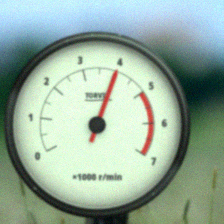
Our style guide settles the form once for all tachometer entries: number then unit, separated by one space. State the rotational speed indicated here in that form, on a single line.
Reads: 4000 rpm
